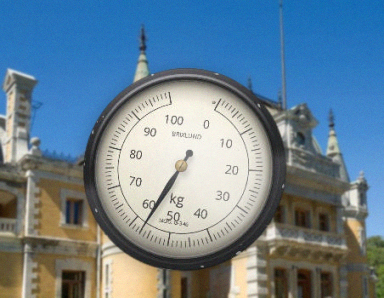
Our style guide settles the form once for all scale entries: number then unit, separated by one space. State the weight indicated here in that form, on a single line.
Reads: 57 kg
